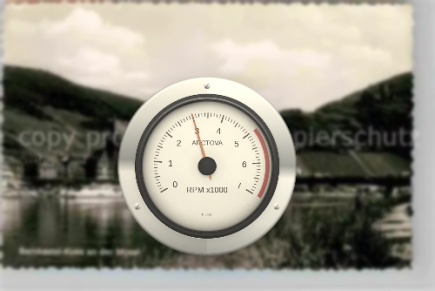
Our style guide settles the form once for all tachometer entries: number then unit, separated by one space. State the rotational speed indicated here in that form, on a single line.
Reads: 3000 rpm
